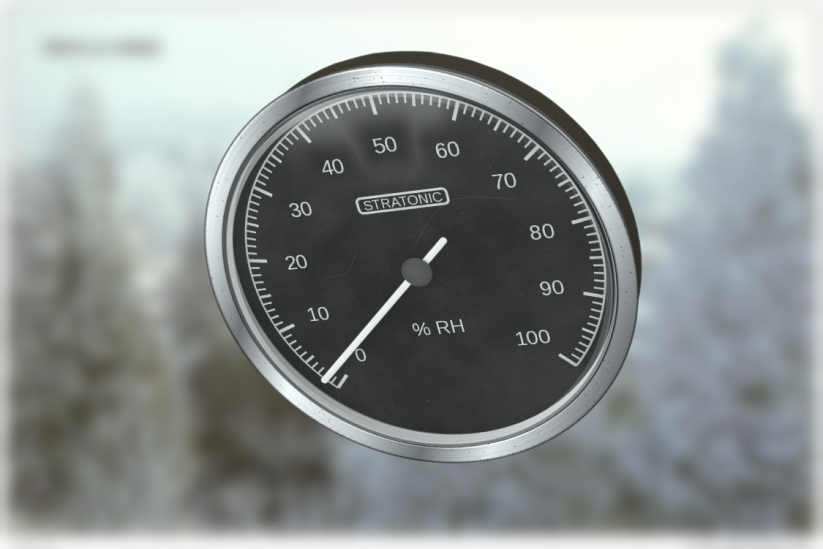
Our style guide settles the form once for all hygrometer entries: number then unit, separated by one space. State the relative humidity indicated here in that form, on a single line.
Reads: 2 %
